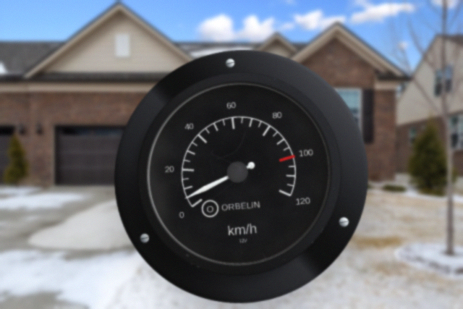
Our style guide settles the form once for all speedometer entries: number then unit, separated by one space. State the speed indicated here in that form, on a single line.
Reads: 5 km/h
